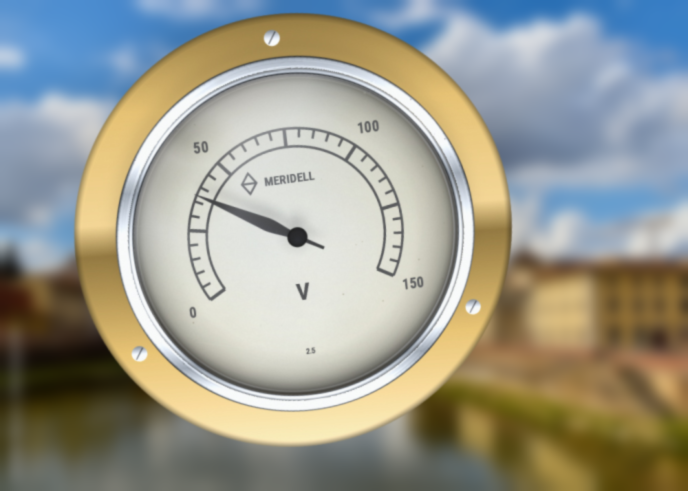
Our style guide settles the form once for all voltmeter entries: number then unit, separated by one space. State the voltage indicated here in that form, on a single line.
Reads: 37.5 V
